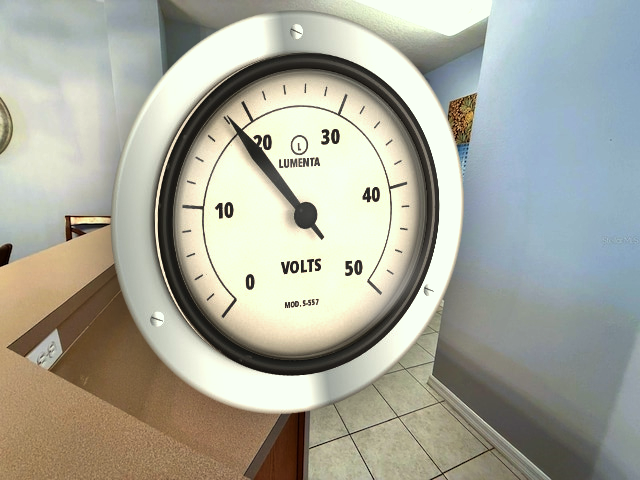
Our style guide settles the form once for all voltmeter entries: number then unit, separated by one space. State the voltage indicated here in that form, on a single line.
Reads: 18 V
